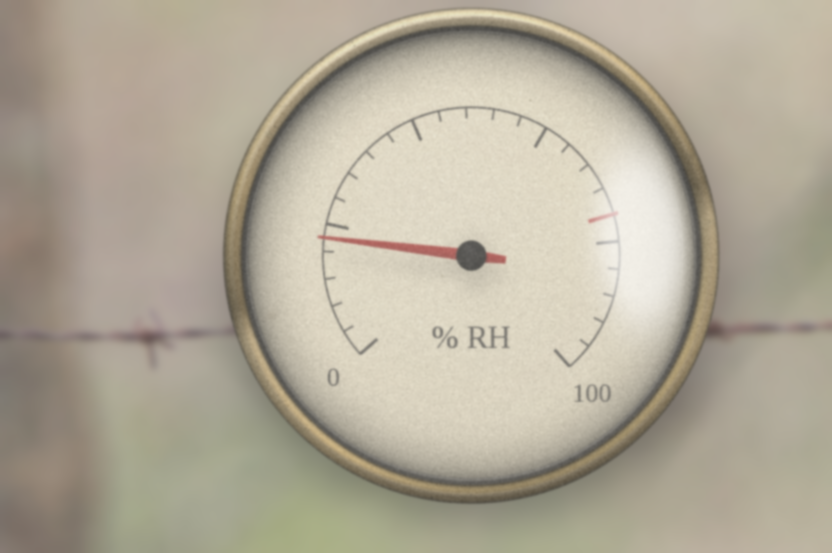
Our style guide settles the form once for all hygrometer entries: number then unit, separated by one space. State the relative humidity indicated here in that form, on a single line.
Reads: 18 %
